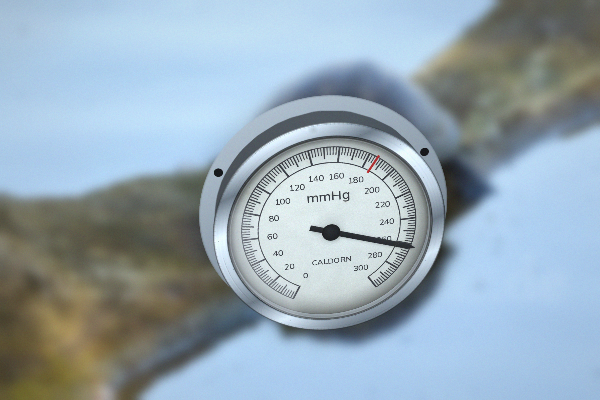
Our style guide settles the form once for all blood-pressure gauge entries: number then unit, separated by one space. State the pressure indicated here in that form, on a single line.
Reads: 260 mmHg
